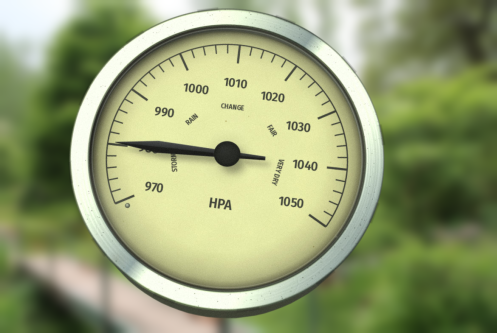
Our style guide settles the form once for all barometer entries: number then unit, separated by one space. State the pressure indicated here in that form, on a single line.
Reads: 980 hPa
